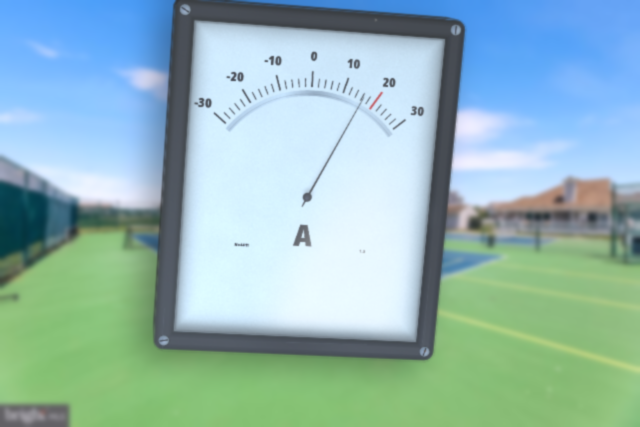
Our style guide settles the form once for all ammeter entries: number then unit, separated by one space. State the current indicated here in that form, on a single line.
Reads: 16 A
